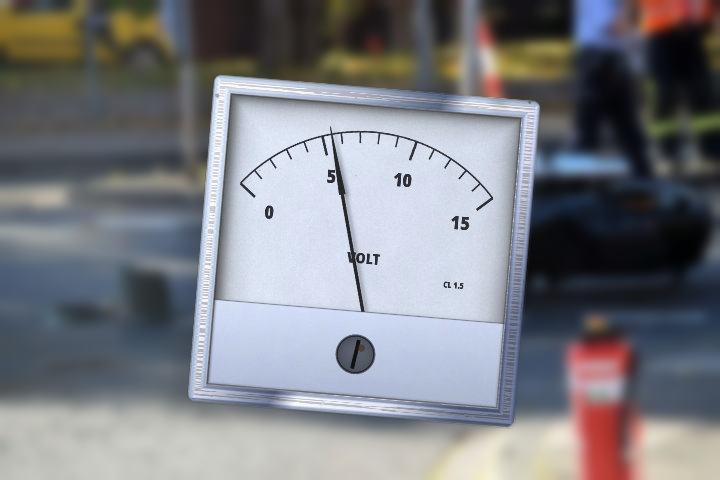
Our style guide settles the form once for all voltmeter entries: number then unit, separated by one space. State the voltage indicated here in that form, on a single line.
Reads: 5.5 V
